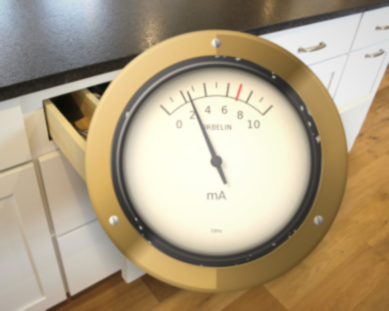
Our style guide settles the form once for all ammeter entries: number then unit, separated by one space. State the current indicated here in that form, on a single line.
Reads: 2.5 mA
